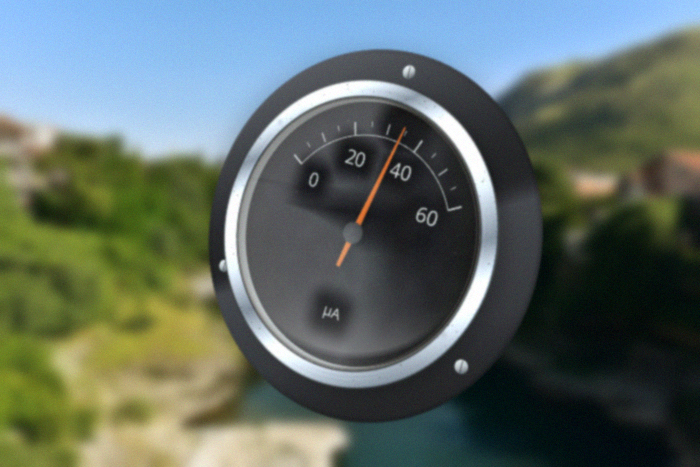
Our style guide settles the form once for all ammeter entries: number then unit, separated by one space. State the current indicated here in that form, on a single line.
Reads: 35 µA
